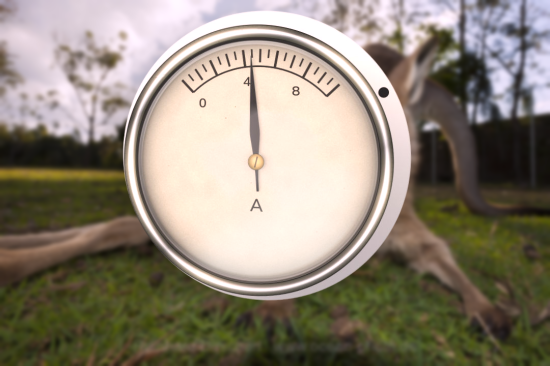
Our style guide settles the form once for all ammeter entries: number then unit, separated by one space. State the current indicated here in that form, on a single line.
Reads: 4.5 A
